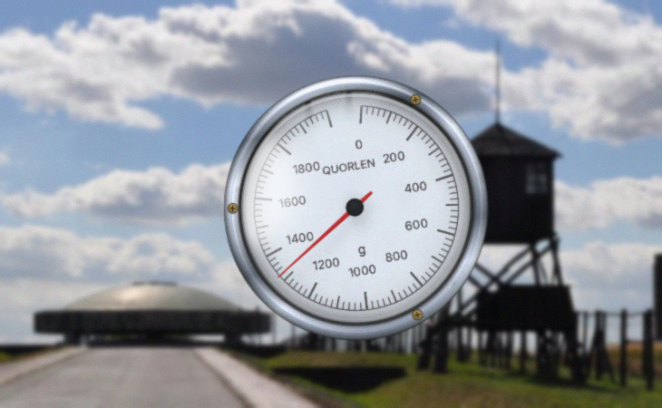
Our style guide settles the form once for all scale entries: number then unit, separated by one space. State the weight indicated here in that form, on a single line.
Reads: 1320 g
